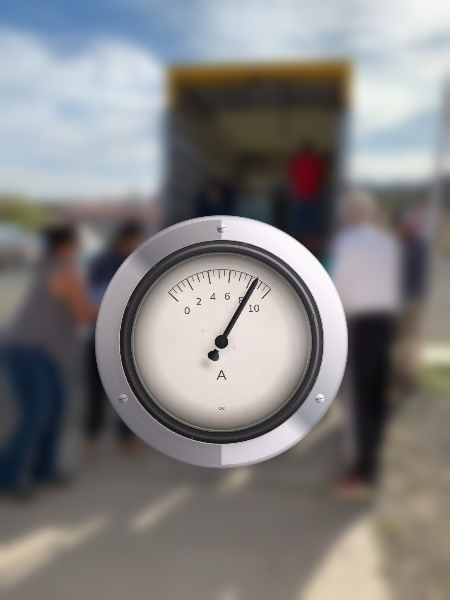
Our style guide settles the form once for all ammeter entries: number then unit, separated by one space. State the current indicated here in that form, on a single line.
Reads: 8.5 A
